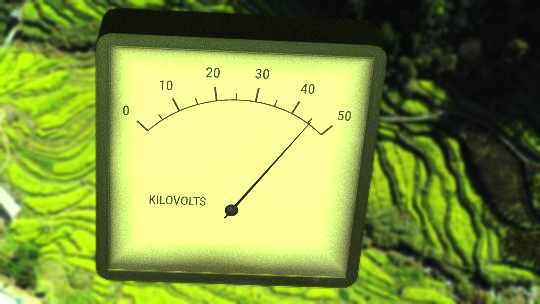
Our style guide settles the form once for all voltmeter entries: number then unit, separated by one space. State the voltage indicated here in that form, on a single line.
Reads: 45 kV
